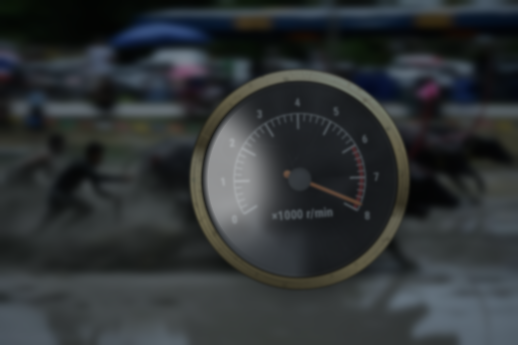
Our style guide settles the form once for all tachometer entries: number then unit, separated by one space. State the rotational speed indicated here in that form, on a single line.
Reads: 7800 rpm
